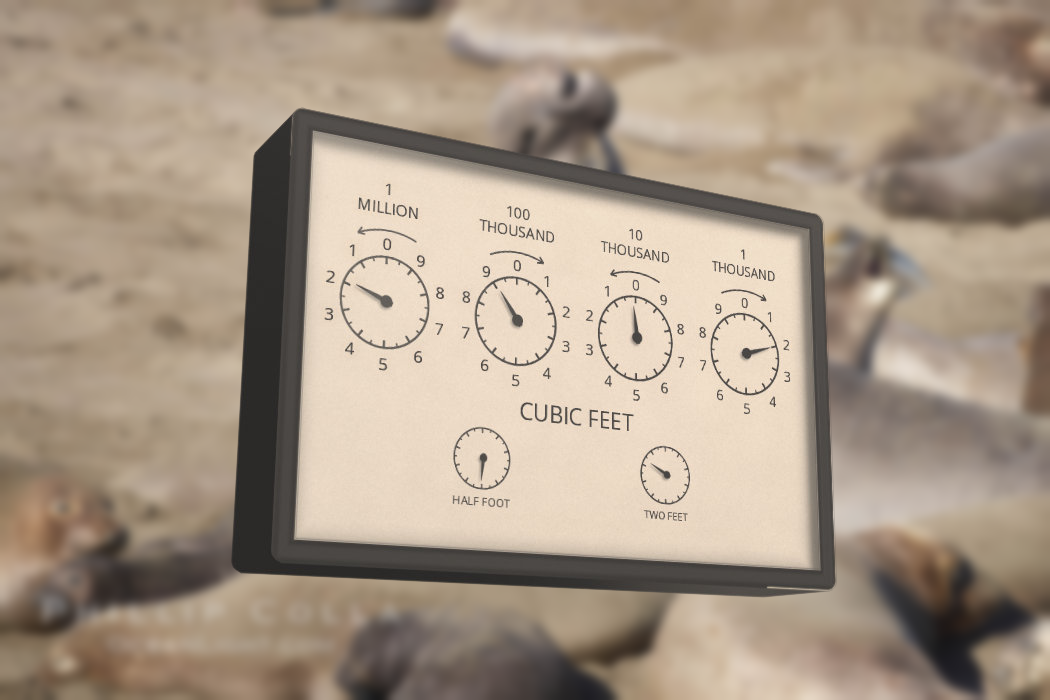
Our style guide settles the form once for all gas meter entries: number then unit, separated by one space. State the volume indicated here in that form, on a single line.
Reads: 190200 ft³
